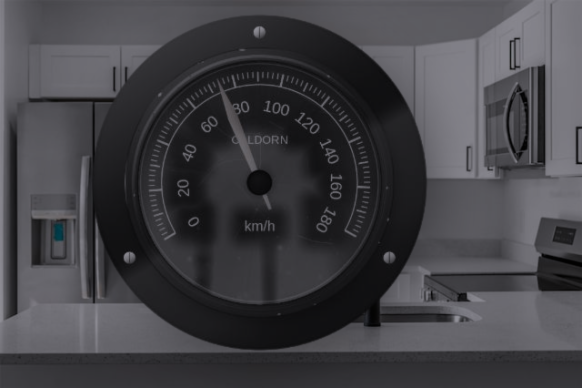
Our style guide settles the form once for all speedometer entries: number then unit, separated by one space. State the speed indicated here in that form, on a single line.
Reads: 74 km/h
